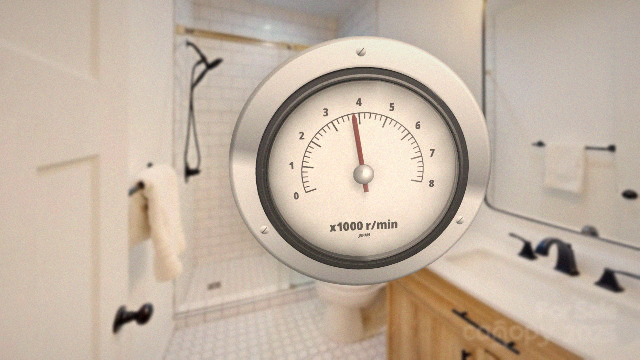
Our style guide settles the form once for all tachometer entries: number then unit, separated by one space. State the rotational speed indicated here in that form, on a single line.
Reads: 3800 rpm
